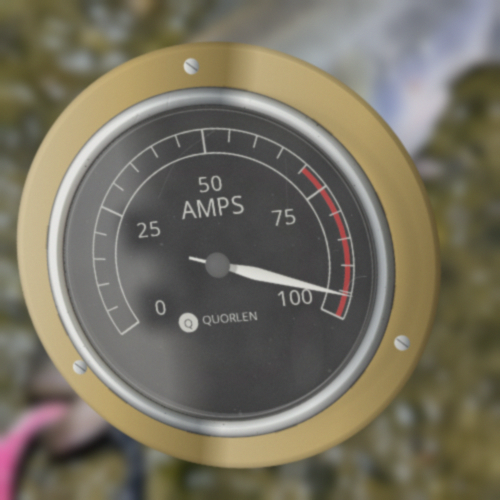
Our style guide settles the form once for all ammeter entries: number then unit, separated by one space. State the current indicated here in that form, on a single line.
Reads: 95 A
